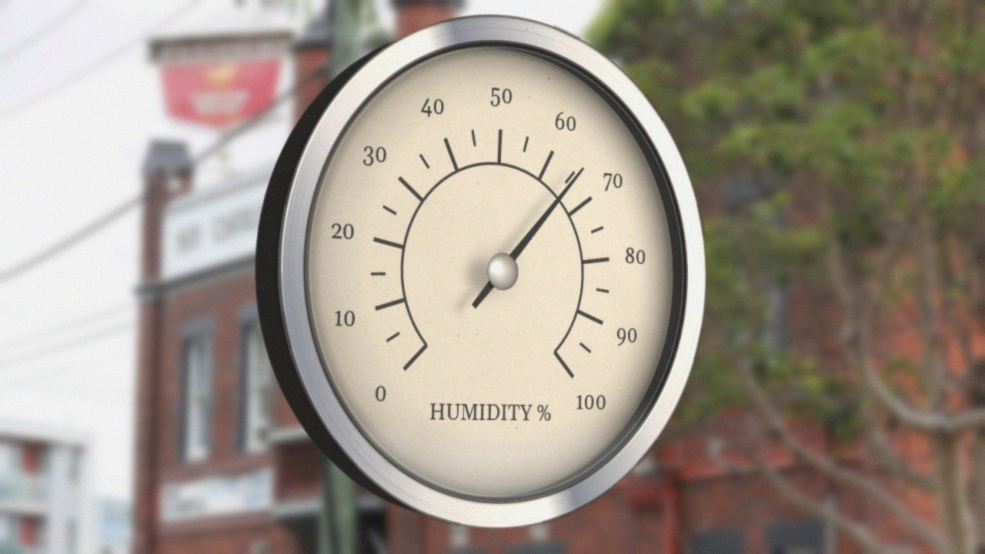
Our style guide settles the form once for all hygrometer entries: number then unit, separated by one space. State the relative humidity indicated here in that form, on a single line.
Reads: 65 %
